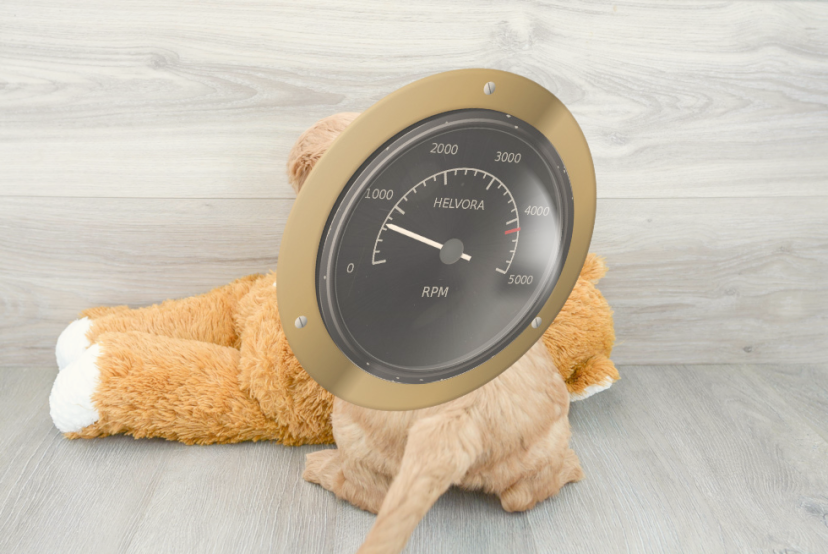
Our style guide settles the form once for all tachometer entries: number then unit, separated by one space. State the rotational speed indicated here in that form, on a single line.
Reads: 700 rpm
